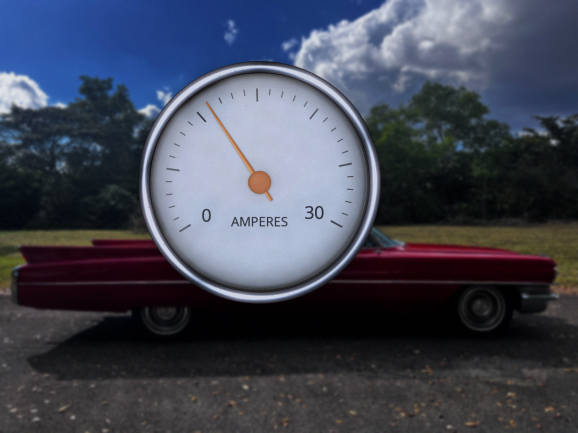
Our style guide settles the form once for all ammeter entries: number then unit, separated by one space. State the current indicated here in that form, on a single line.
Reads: 11 A
